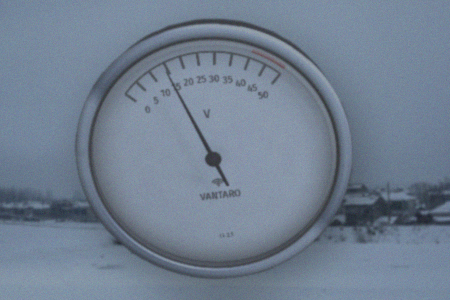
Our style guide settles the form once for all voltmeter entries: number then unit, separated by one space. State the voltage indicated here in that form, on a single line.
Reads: 15 V
